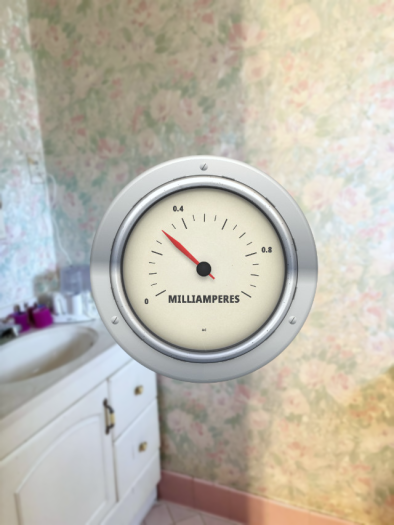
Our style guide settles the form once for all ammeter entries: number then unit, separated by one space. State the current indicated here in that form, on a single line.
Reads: 0.3 mA
